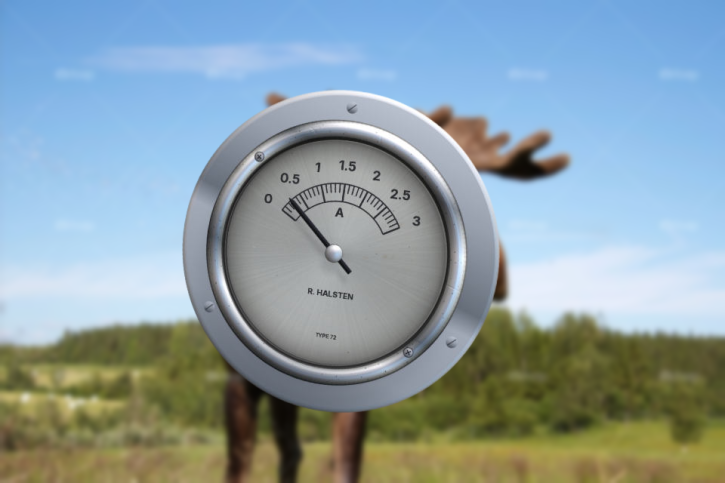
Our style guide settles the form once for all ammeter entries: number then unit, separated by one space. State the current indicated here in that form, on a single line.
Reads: 0.3 A
